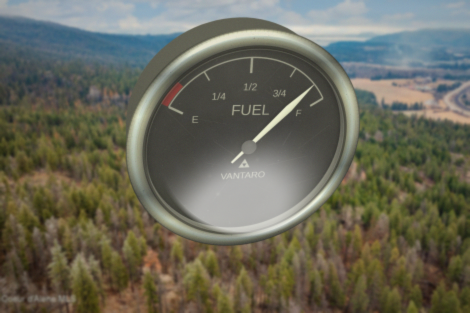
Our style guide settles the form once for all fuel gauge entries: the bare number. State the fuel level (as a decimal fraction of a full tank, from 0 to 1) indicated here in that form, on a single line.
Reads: 0.875
